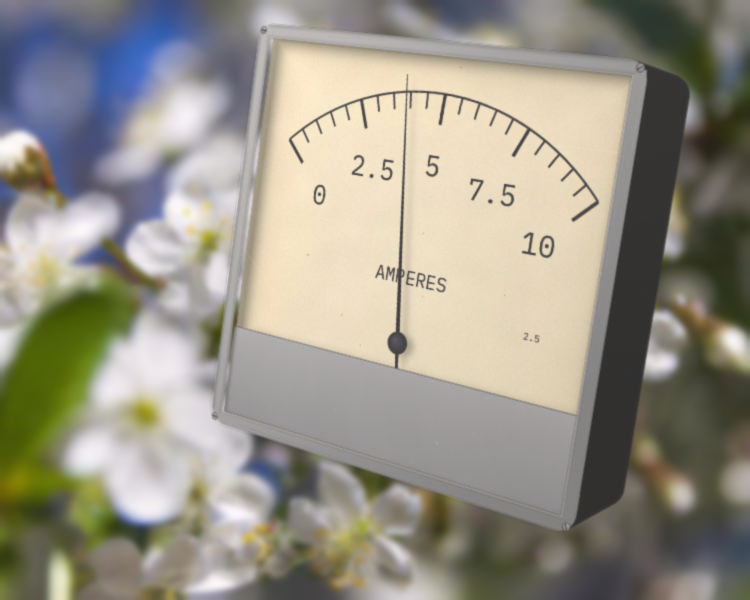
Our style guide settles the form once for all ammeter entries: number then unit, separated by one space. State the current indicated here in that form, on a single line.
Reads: 4 A
